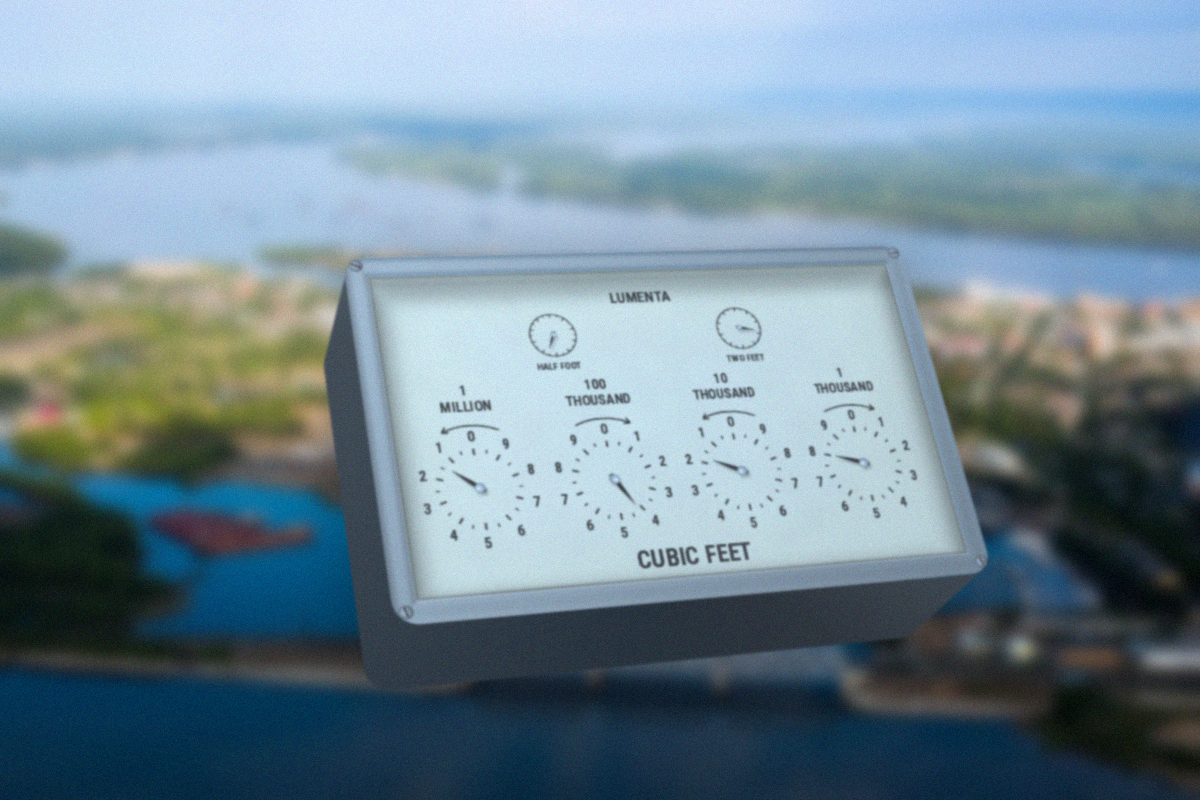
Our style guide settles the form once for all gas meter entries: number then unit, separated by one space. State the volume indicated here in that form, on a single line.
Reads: 141800 ft³
